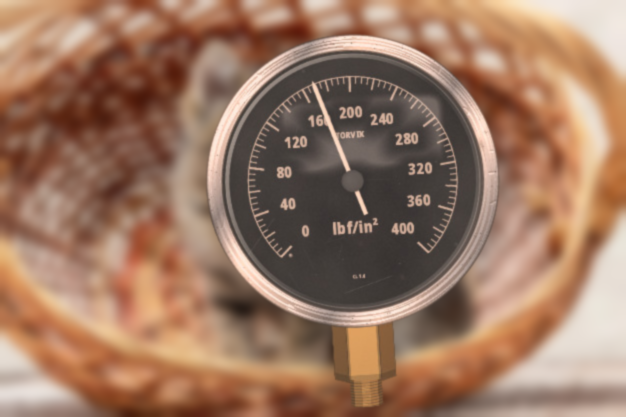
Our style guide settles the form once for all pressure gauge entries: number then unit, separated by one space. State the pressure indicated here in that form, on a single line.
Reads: 170 psi
